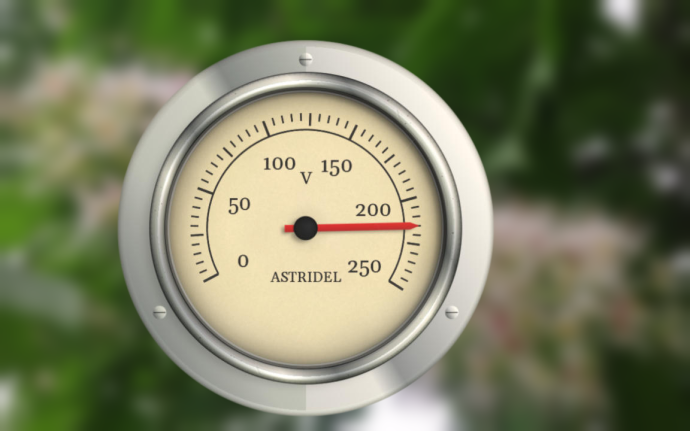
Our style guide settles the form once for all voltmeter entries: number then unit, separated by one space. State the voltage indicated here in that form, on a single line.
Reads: 215 V
